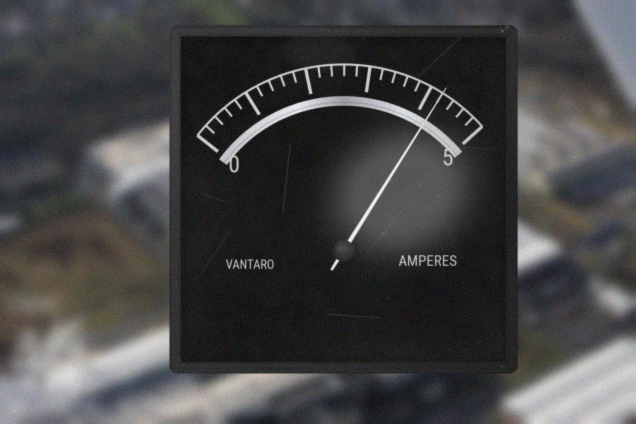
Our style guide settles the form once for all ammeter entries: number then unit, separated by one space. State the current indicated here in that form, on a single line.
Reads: 4.2 A
